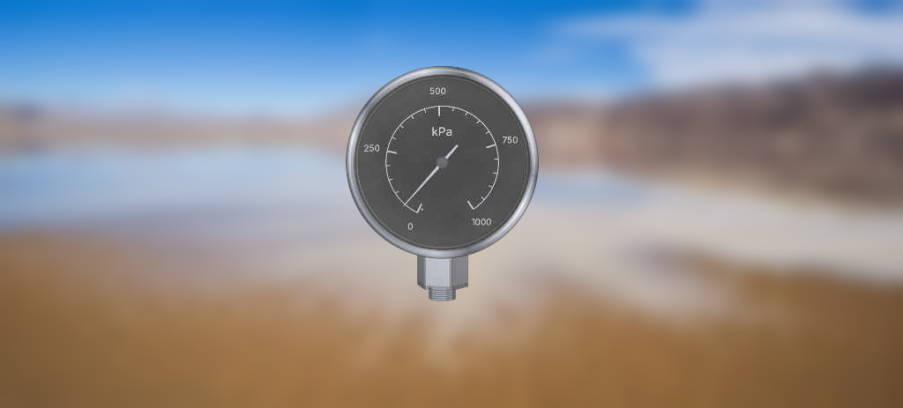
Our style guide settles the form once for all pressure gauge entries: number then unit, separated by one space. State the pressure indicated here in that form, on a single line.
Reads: 50 kPa
